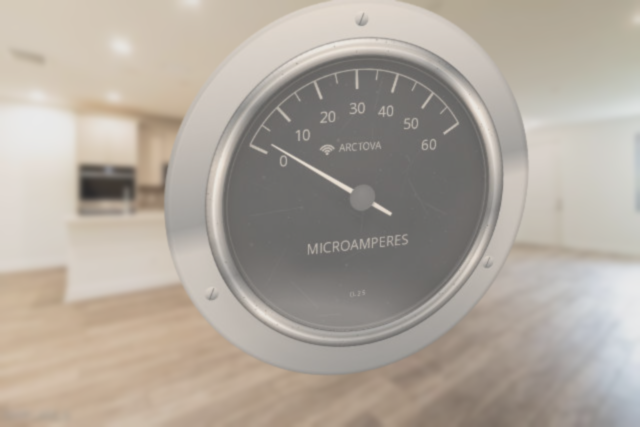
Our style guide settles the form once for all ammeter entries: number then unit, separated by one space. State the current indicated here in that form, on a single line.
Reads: 2.5 µA
